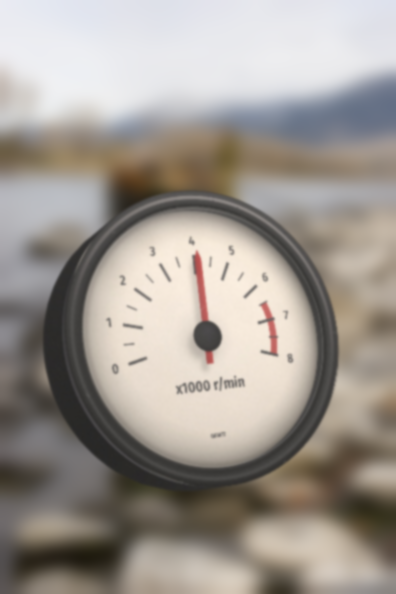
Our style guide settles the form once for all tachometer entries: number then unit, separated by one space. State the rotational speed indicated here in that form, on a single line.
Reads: 4000 rpm
